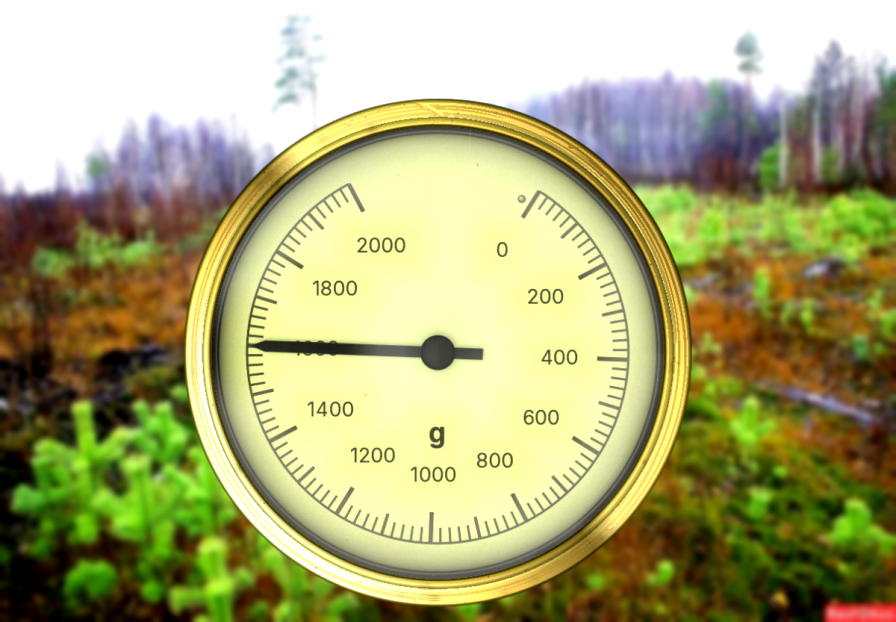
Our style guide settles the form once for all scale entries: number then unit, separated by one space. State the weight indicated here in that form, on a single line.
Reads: 1600 g
